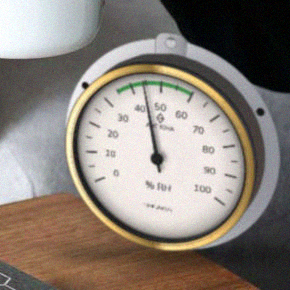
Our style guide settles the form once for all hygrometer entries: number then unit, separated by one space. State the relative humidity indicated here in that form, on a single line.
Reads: 45 %
